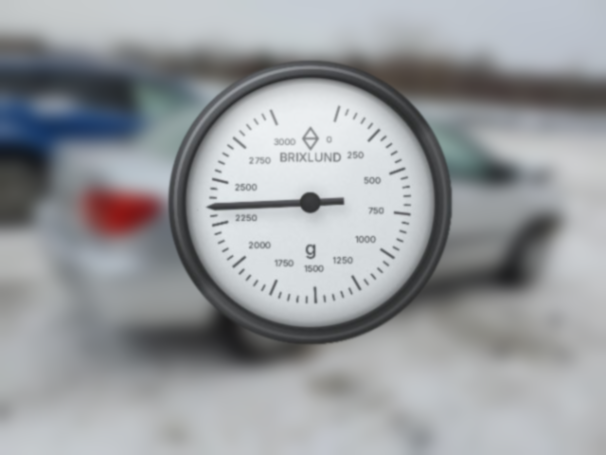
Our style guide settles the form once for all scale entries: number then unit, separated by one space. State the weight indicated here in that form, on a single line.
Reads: 2350 g
